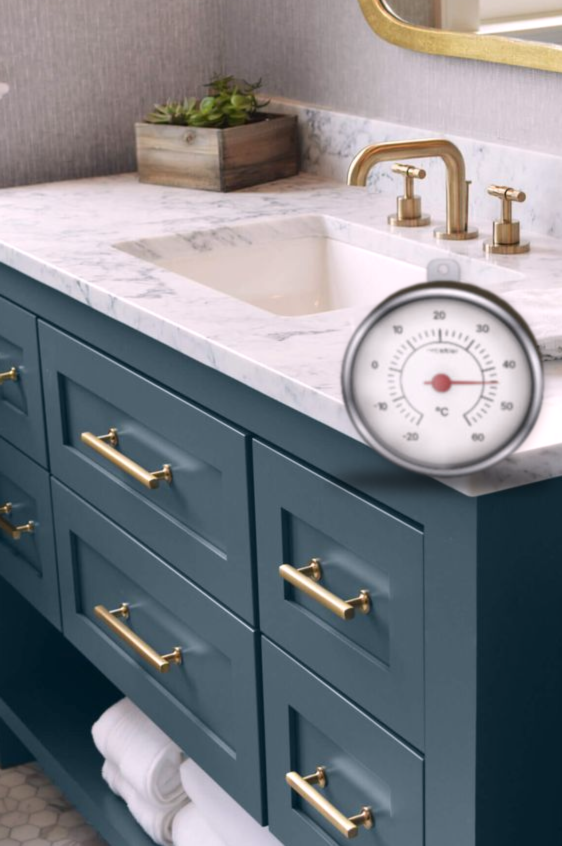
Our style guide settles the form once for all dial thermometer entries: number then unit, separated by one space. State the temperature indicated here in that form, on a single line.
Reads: 44 °C
